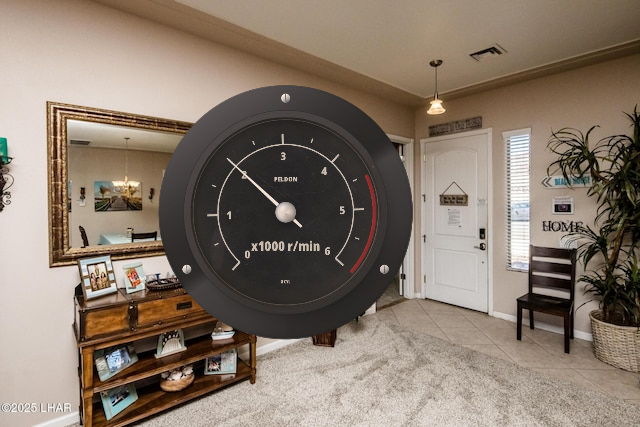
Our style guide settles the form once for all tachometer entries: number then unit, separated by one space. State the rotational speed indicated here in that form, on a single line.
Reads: 2000 rpm
